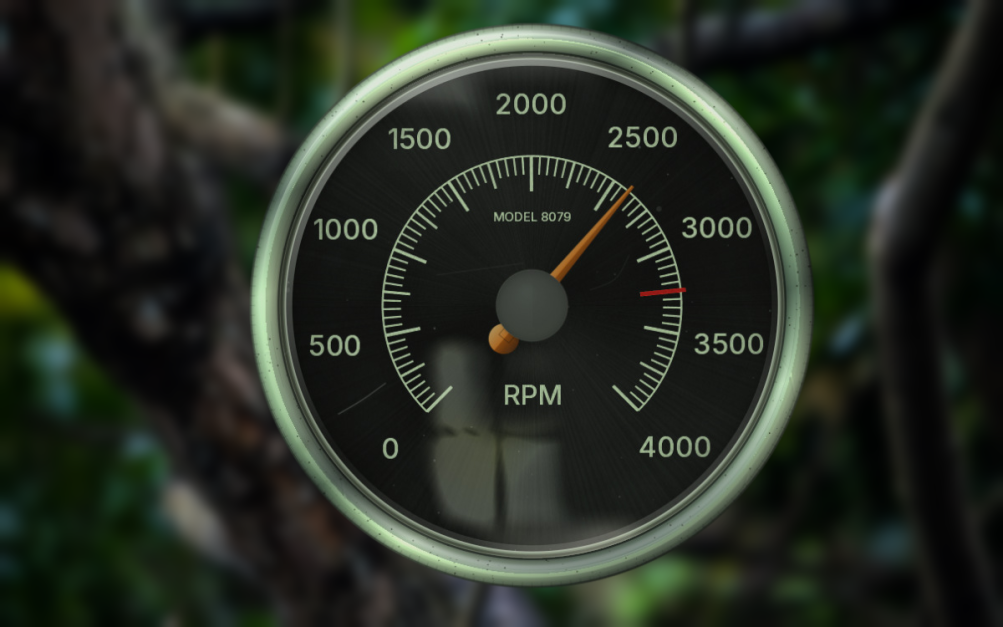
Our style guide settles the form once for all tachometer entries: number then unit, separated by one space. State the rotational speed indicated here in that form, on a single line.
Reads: 2600 rpm
